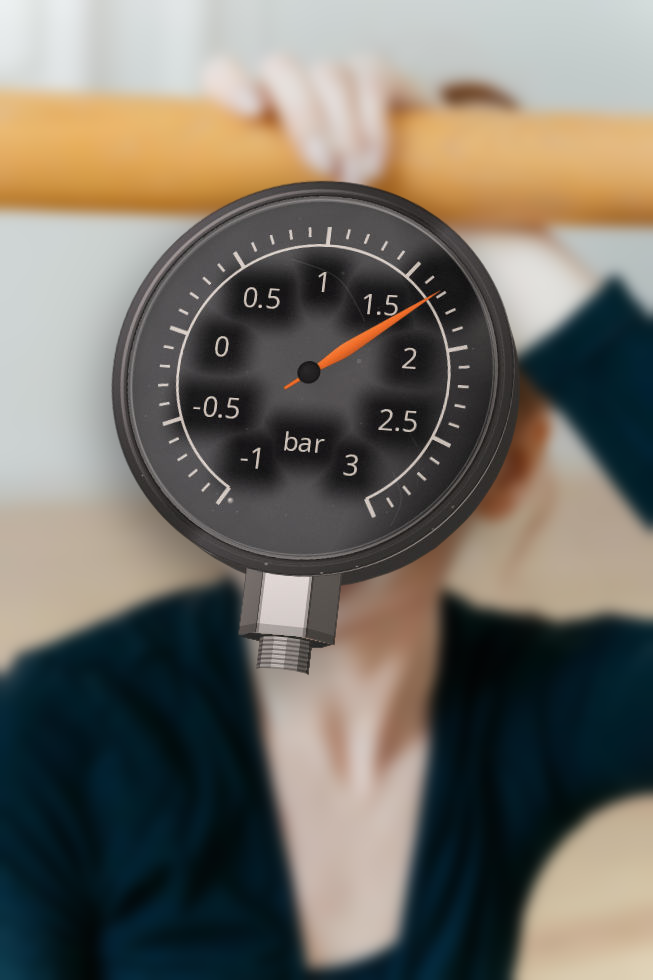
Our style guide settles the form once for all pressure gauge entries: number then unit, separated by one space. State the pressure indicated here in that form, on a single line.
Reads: 1.7 bar
